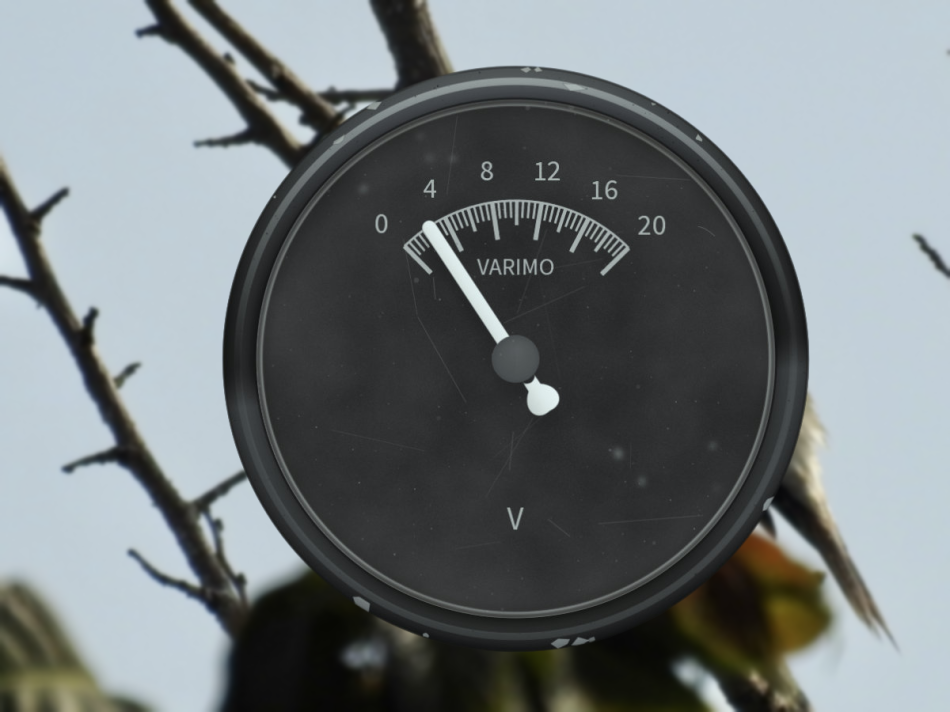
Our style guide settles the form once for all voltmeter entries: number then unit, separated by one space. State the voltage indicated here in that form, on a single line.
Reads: 2.5 V
